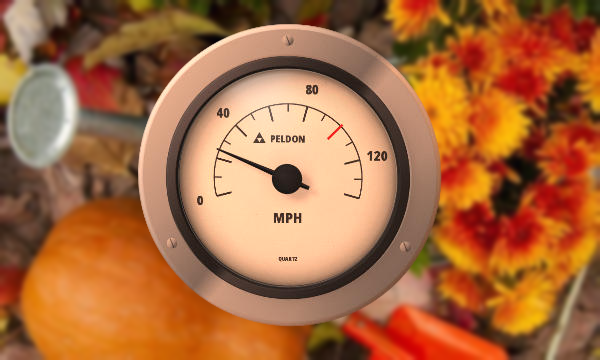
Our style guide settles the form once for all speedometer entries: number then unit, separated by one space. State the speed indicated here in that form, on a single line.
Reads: 25 mph
